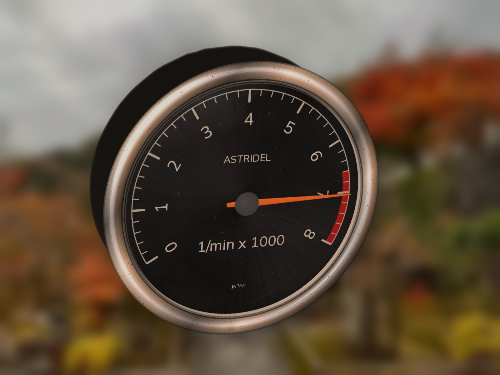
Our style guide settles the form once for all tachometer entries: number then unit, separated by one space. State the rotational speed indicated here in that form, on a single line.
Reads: 7000 rpm
